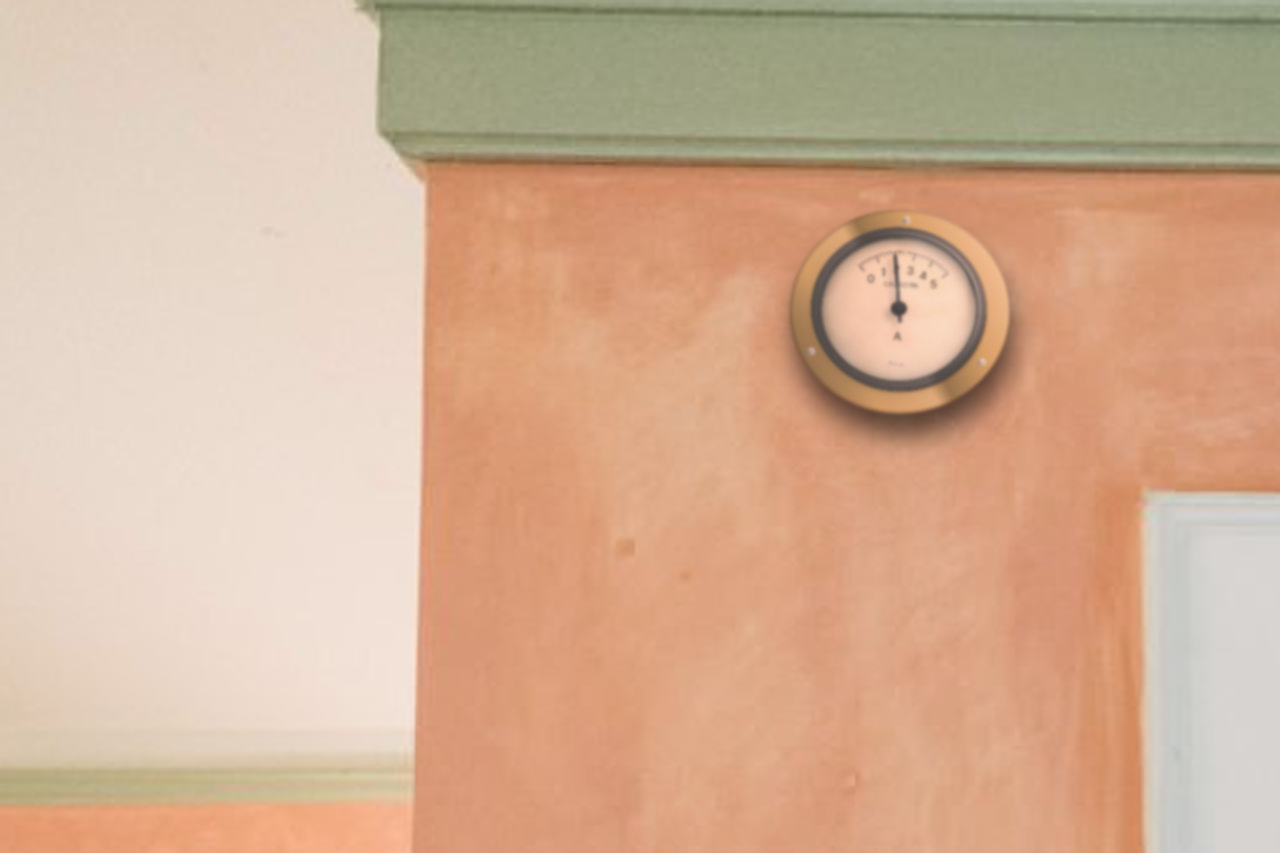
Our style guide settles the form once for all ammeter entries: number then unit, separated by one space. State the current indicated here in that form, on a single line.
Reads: 2 A
